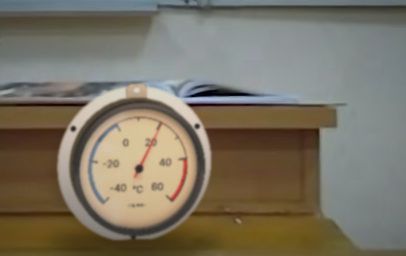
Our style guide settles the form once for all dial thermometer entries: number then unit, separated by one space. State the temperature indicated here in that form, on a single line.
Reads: 20 °C
